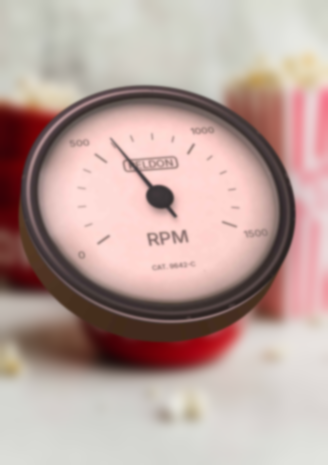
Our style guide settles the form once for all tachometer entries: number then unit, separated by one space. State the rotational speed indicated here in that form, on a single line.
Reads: 600 rpm
